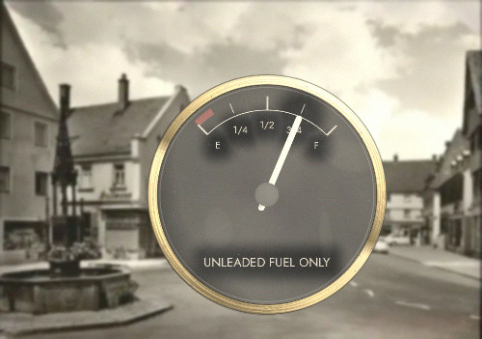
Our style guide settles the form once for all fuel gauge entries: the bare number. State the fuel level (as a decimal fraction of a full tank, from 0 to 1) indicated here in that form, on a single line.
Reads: 0.75
